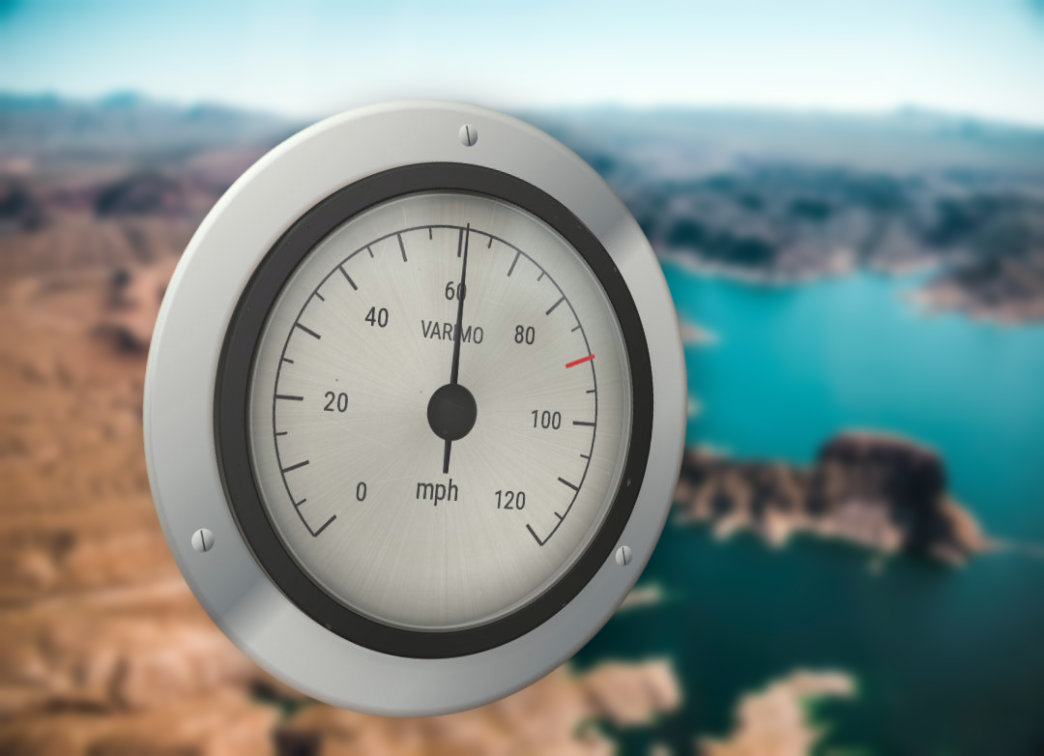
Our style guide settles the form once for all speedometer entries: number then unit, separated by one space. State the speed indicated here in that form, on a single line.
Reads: 60 mph
